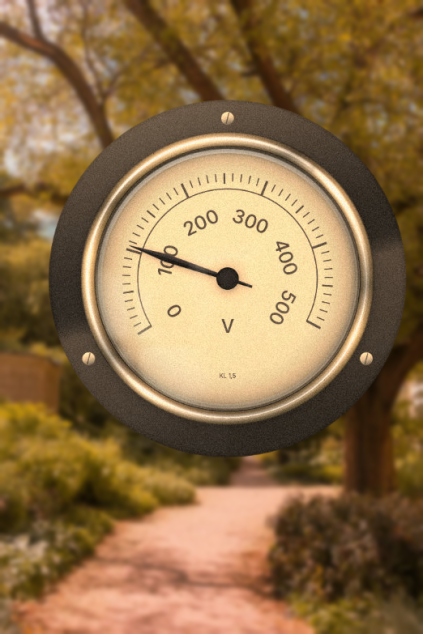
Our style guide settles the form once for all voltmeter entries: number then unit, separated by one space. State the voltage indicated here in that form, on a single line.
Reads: 105 V
